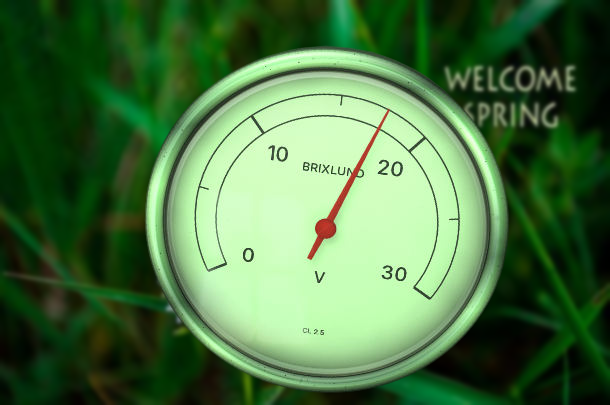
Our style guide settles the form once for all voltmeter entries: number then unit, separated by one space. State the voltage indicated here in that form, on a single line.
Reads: 17.5 V
